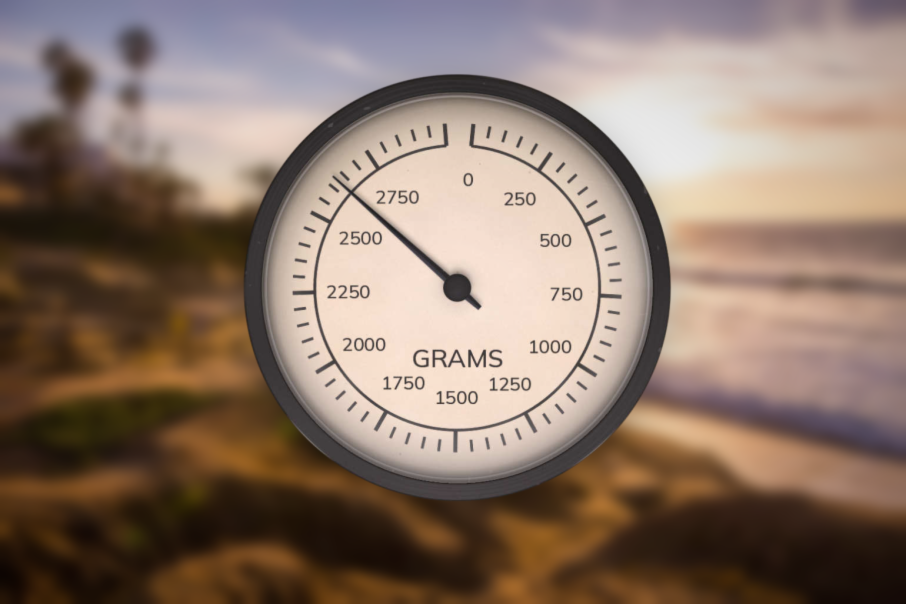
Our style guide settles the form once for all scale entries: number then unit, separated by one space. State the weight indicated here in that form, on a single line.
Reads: 2625 g
